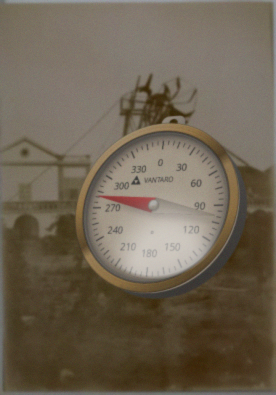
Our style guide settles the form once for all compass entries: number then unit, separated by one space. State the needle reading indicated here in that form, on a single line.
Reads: 280 °
